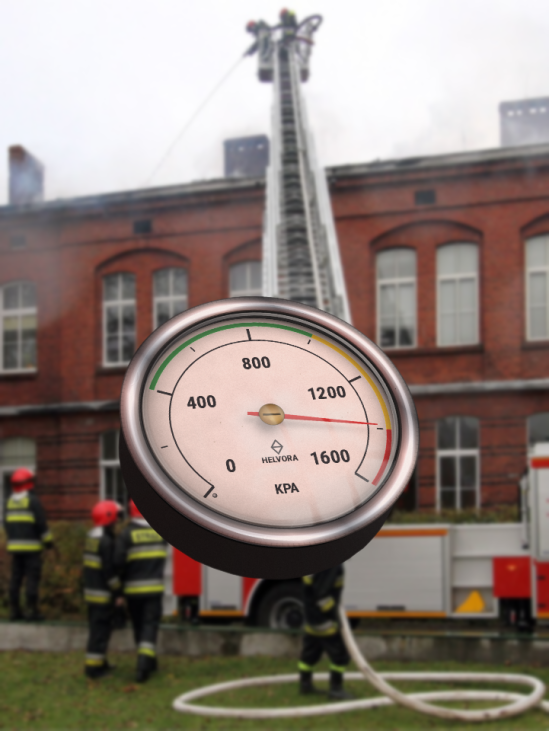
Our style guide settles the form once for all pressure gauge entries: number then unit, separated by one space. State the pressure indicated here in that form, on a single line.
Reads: 1400 kPa
